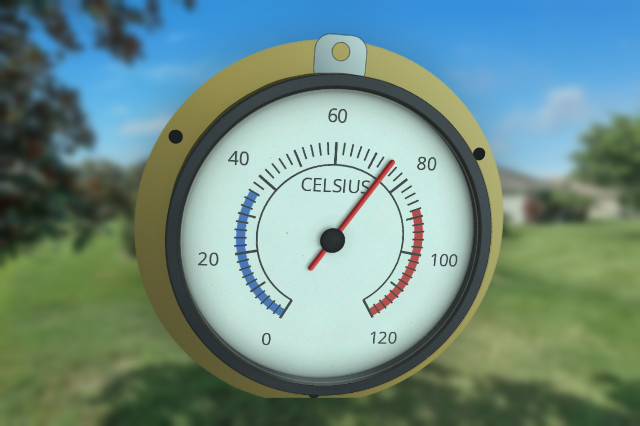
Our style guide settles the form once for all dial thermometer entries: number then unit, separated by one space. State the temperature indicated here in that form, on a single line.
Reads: 74 °C
